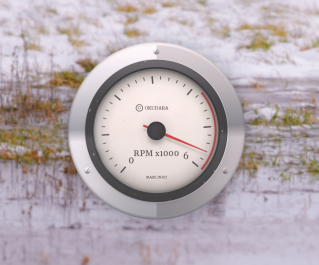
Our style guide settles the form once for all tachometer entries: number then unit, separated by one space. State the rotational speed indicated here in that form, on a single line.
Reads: 5600 rpm
